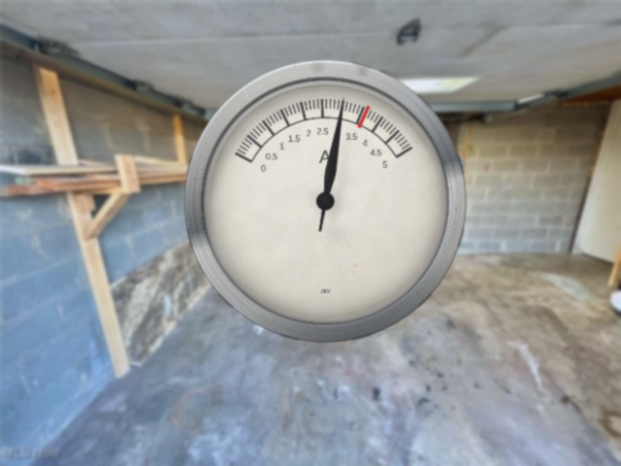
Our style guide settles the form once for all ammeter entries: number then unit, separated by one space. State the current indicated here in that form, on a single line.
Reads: 3 A
